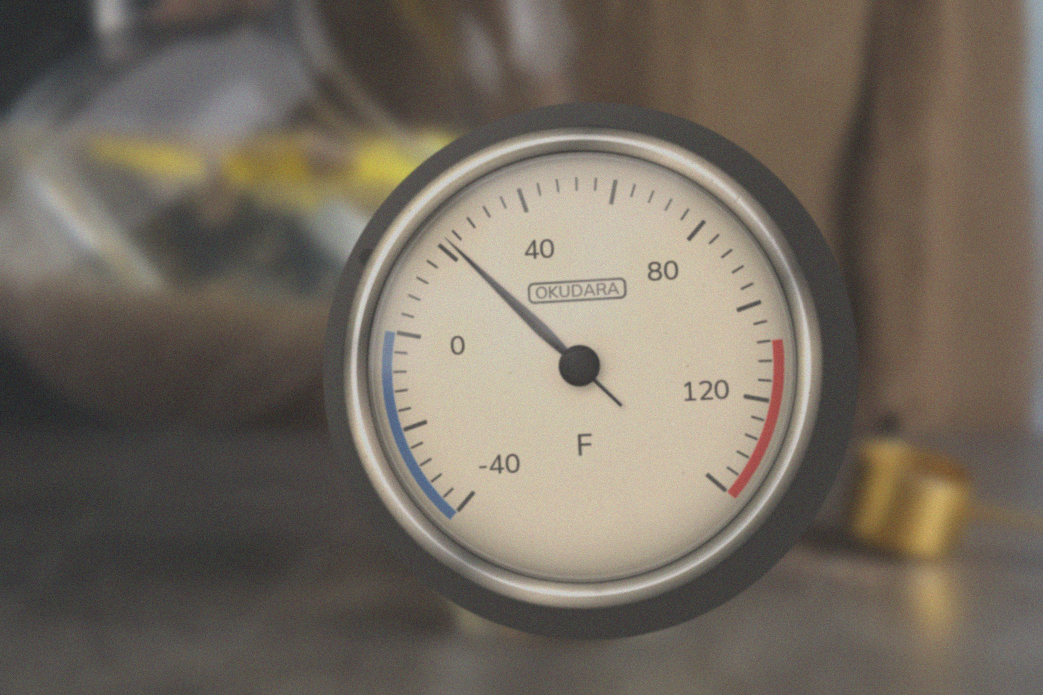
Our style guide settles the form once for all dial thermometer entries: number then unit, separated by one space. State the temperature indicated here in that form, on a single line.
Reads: 22 °F
